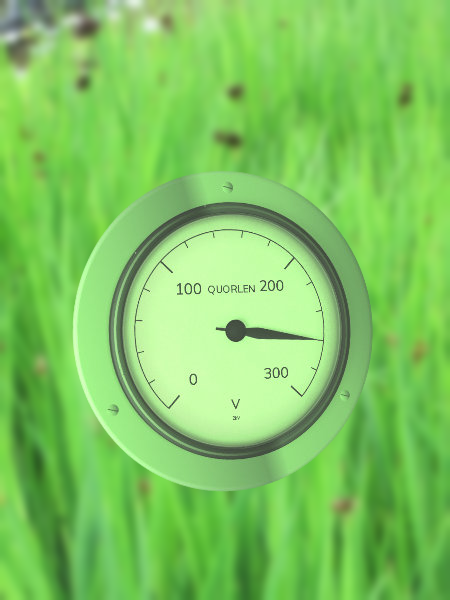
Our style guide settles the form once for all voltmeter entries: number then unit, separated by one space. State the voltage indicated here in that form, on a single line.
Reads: 260 V
